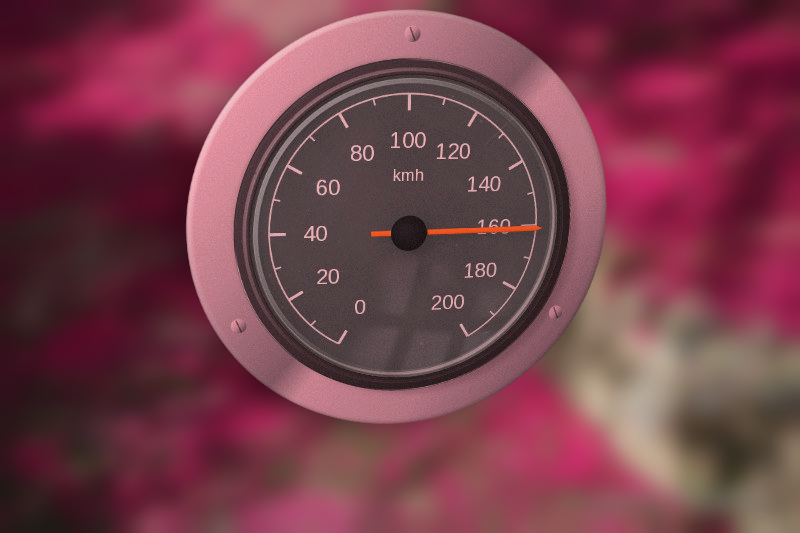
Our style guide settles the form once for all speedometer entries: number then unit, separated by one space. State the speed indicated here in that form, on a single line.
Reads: 160 km/h
